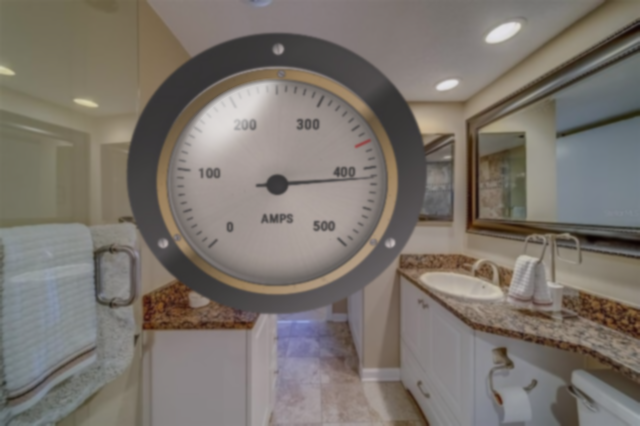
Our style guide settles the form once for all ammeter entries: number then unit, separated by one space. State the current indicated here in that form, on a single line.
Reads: 410 A
